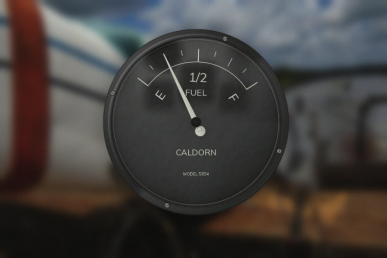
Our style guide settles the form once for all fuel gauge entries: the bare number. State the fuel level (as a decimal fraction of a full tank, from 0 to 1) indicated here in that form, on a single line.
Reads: 0.25
